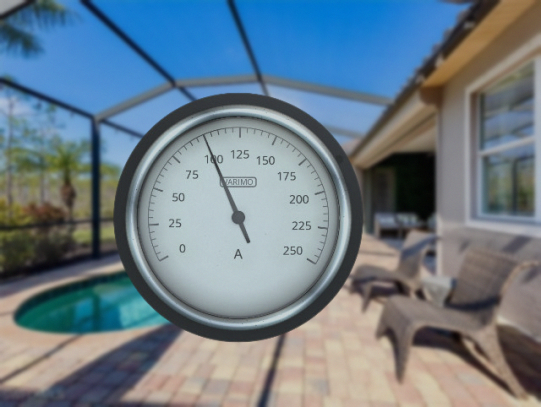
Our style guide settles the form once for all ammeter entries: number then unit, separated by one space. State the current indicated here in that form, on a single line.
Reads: 100 A
